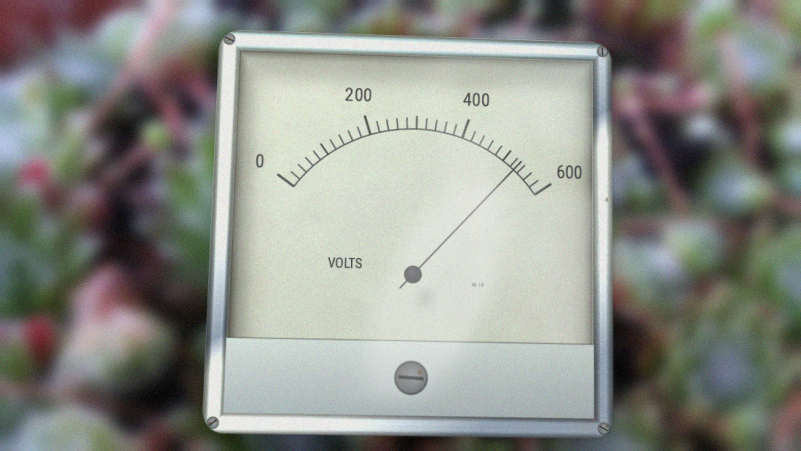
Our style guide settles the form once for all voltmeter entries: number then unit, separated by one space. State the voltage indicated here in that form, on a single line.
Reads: 530 V
